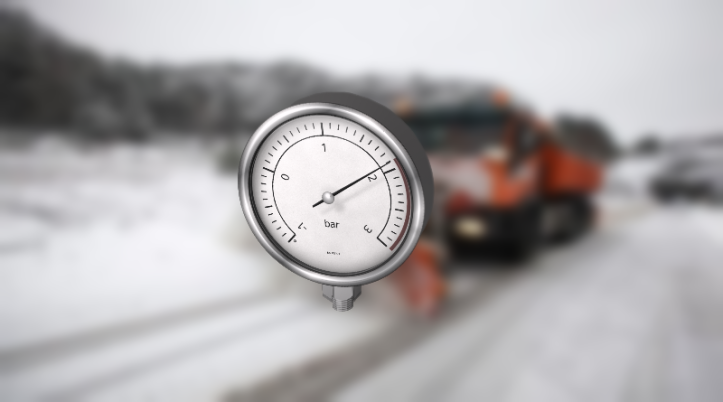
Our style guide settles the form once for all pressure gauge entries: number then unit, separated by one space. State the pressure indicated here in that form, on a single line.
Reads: 1.9 bar
